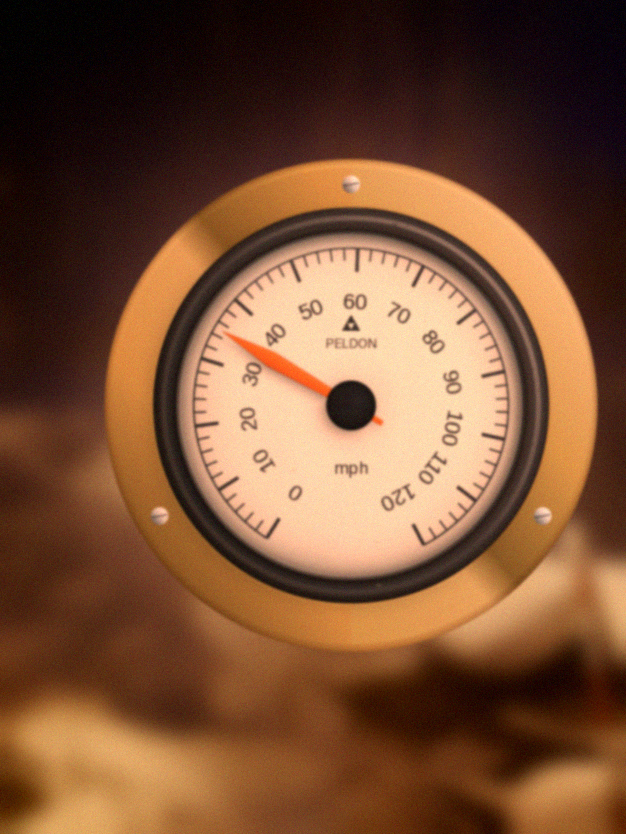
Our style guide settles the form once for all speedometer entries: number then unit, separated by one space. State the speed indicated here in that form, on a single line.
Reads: 35 mph
